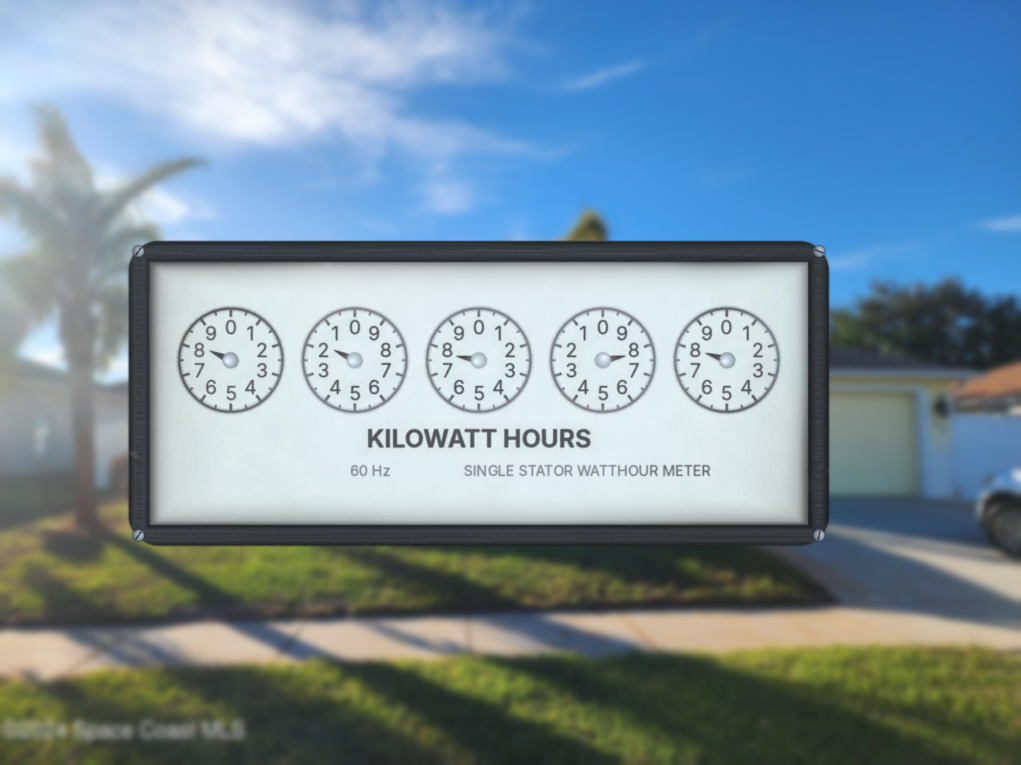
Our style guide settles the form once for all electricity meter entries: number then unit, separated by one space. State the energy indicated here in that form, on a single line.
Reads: 81778 kWh
